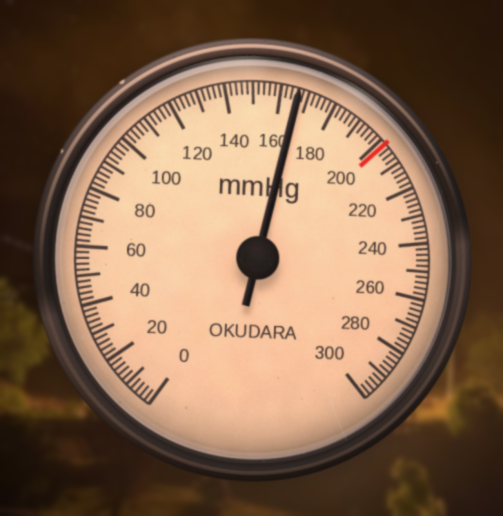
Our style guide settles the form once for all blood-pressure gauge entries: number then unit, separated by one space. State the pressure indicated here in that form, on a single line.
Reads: 166 mmHg
